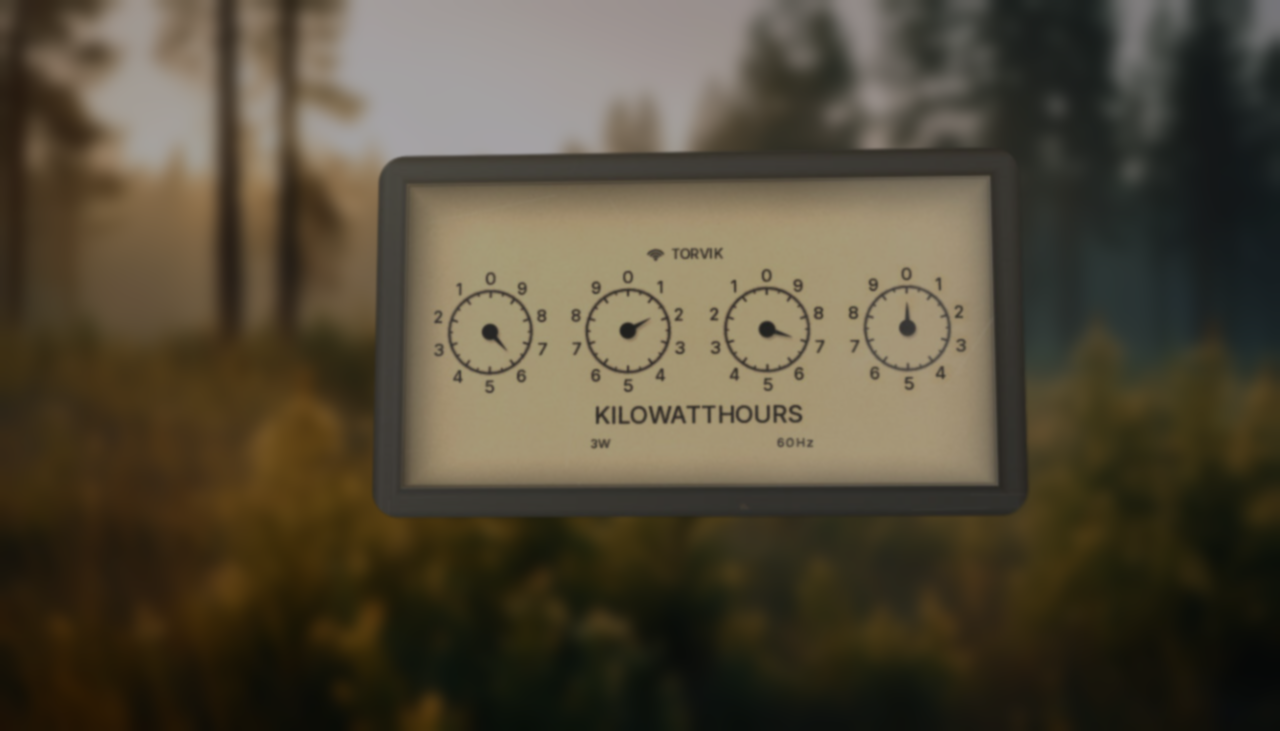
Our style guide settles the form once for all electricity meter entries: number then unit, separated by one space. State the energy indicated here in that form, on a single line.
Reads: 6170 kWh
